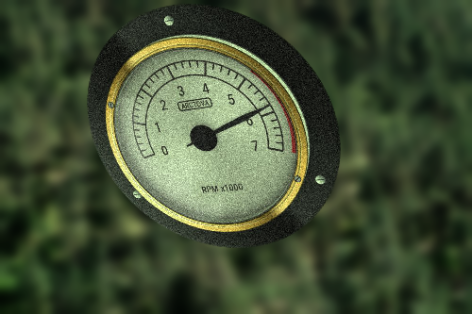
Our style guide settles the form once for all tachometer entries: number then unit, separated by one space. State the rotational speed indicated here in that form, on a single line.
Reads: 5800 rpm
